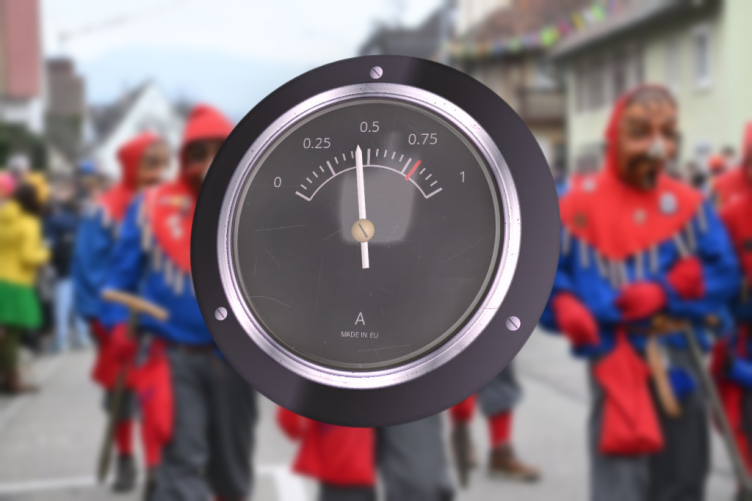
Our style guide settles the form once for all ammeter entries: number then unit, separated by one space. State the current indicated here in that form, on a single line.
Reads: 0.45 A
